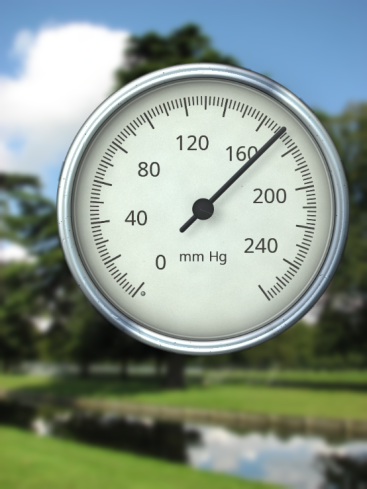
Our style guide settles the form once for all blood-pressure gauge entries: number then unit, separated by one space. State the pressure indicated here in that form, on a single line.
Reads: 170 mmHg
